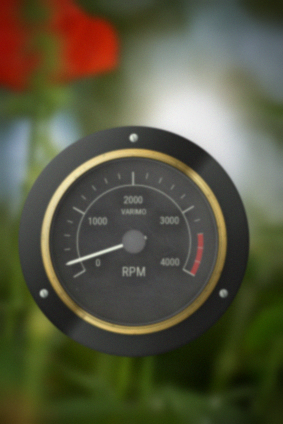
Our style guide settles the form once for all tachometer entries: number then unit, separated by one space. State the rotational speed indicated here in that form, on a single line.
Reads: 200 rpm
